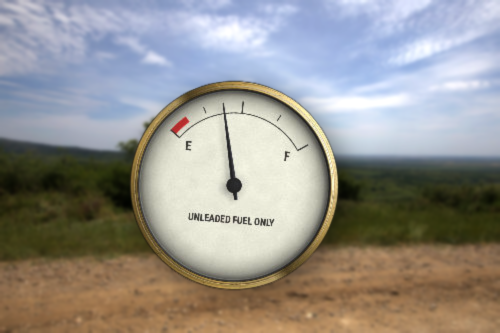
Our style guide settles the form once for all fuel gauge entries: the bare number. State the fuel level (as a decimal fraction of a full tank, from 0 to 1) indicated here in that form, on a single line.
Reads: 0.375
